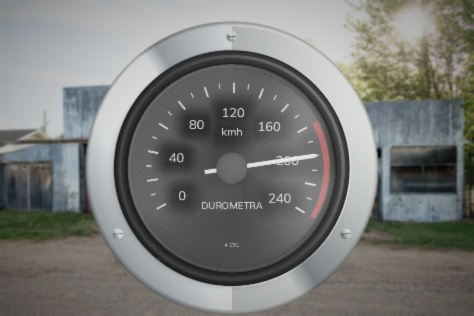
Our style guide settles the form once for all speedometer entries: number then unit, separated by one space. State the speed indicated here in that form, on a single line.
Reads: 200 km/h
